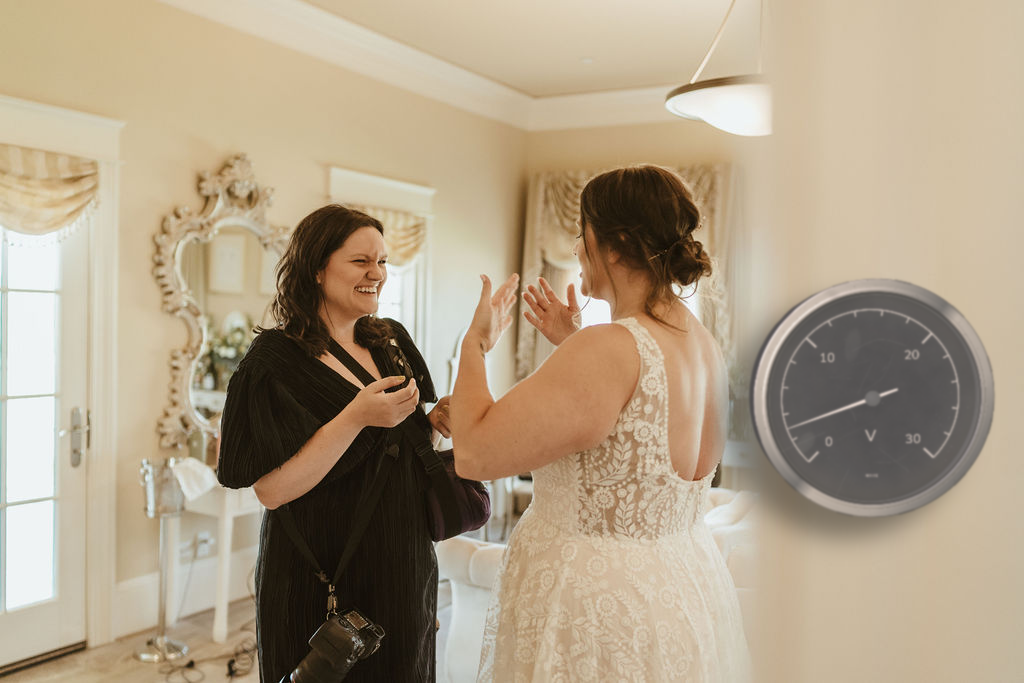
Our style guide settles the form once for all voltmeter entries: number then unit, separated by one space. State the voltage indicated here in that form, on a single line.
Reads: 3 V
